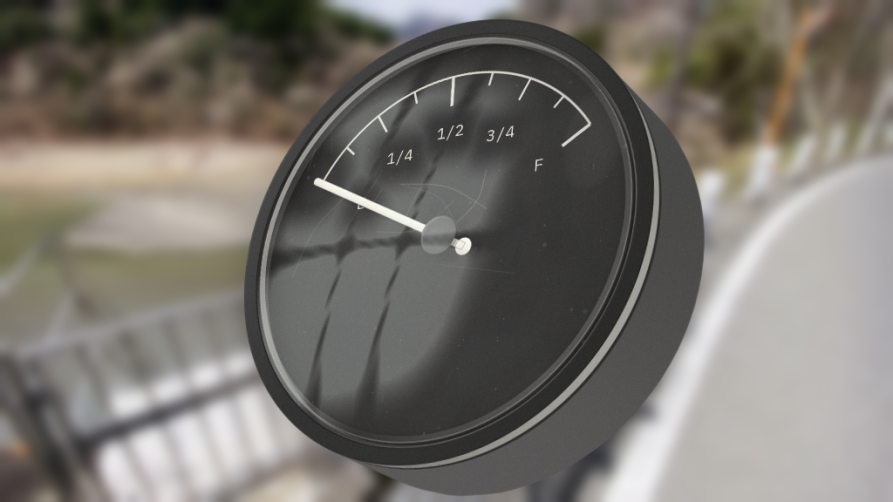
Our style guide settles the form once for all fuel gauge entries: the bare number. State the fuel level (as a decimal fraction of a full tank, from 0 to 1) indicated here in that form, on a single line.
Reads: 0
